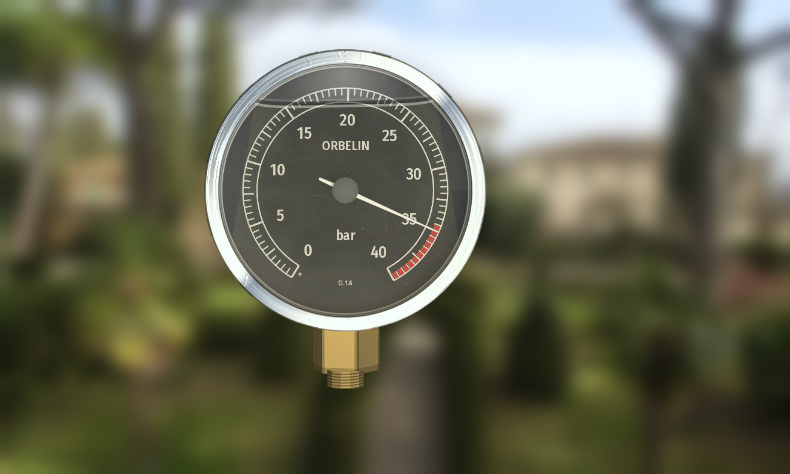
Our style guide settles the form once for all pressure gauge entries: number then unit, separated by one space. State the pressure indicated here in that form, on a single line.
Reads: 35 bar
